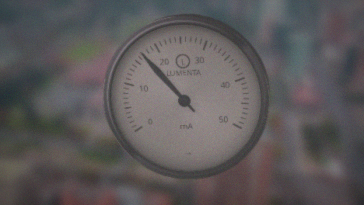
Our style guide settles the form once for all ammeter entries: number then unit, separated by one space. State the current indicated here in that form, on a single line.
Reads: 17 mA
